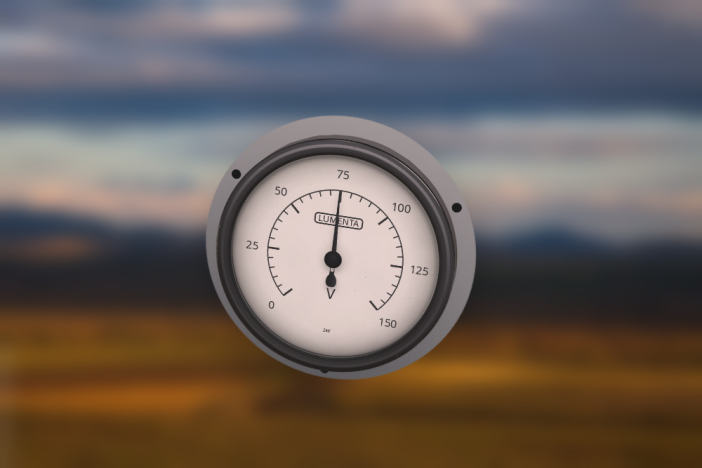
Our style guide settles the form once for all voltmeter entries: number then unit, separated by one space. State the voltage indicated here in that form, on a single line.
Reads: 75 V
